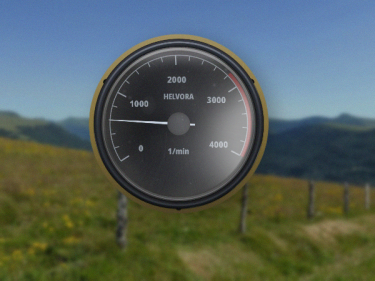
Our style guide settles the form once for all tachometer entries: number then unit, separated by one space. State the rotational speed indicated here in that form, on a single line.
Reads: 600 rpm
